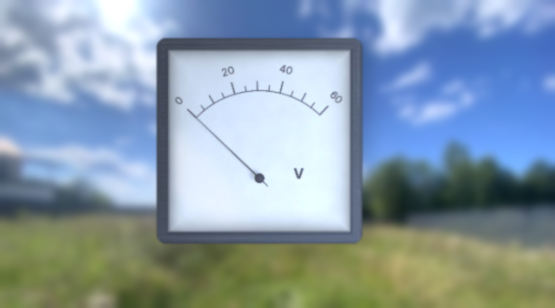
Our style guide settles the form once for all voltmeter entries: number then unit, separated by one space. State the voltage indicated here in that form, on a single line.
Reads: 0 V
